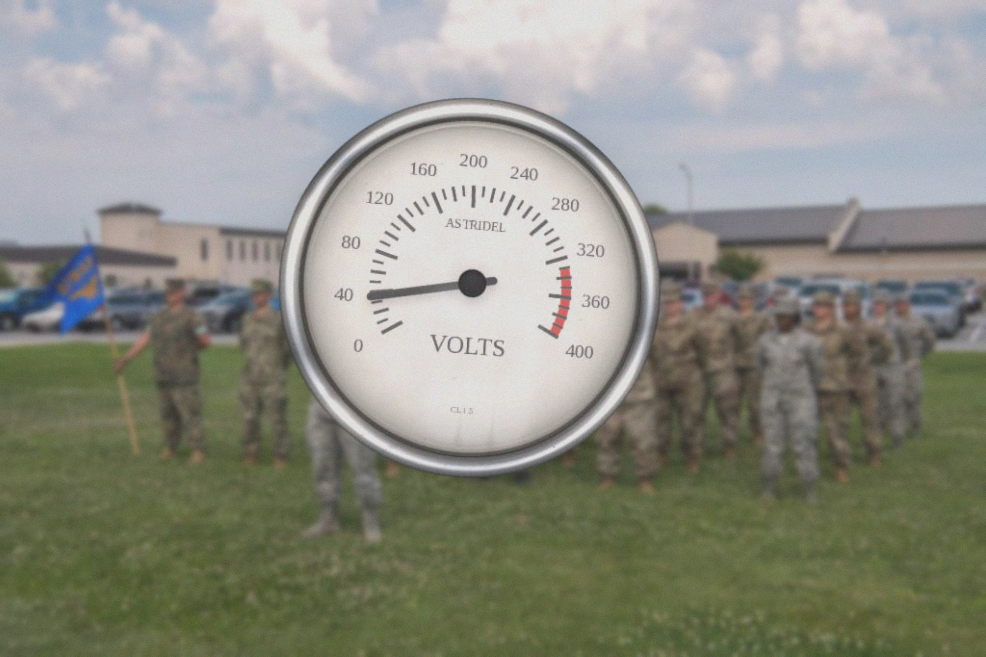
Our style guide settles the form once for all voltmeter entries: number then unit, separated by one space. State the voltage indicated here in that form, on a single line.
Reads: 35 V
